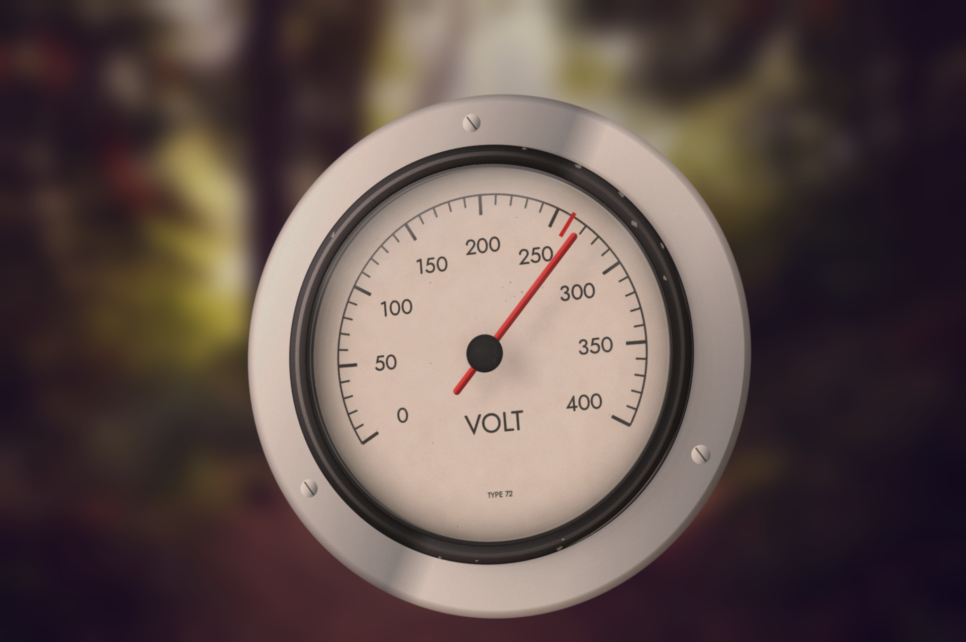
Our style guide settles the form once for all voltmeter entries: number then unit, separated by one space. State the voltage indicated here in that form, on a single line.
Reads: 270 V
